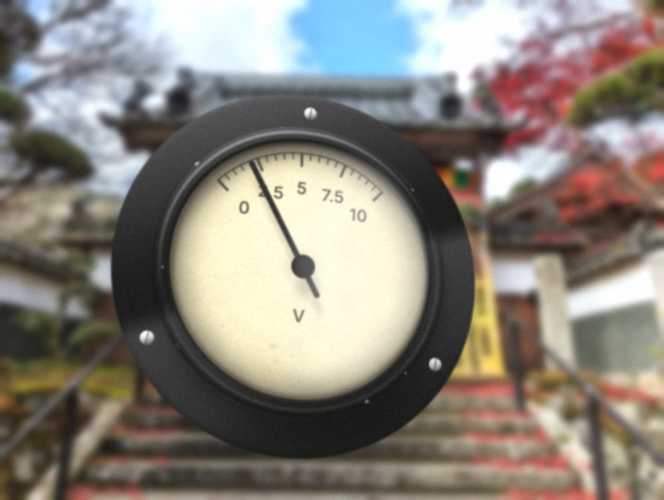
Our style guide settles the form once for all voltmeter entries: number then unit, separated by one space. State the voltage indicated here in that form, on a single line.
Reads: 2 V
